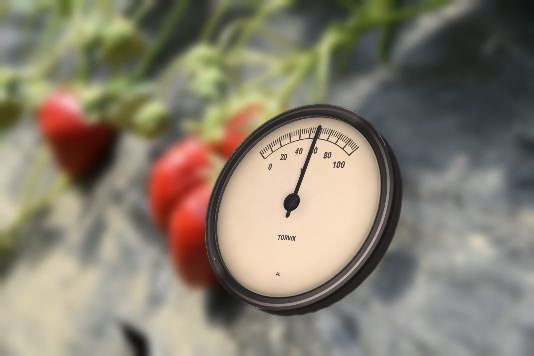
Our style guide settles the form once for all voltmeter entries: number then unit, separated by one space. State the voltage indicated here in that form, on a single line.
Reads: 60 V
